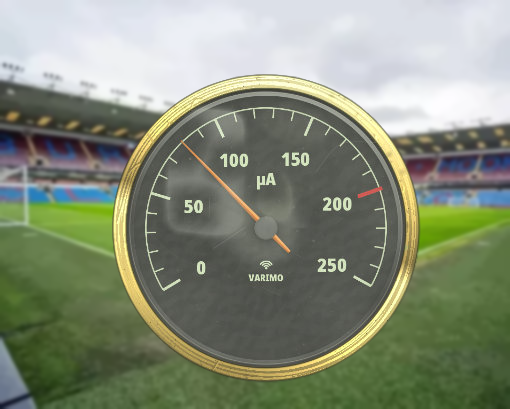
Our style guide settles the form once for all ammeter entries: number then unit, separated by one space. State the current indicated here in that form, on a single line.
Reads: 80 µA
